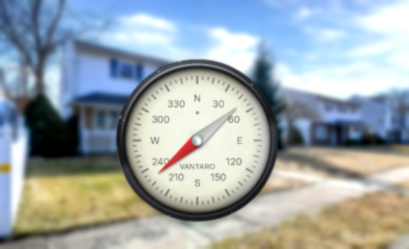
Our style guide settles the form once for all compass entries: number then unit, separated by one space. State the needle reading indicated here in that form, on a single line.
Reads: 230 °
